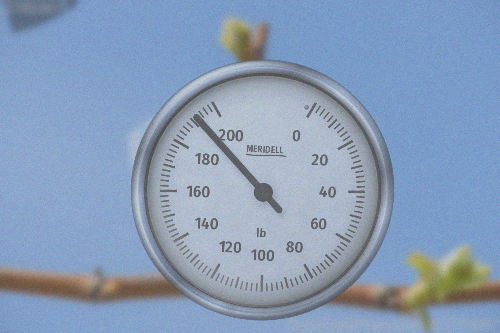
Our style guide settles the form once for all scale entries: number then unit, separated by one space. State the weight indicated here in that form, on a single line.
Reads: 192 lb
